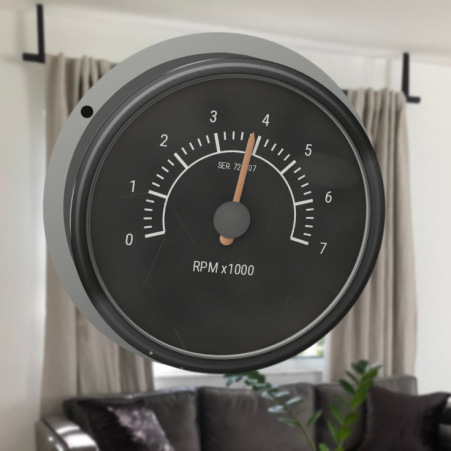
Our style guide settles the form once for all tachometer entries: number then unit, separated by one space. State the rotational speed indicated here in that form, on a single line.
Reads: 3800 rpm
